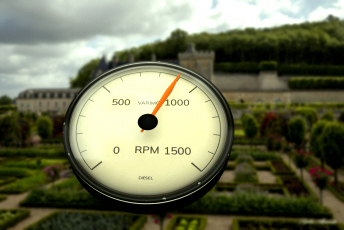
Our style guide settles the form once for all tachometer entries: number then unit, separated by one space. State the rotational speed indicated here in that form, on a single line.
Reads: 900 rpm
